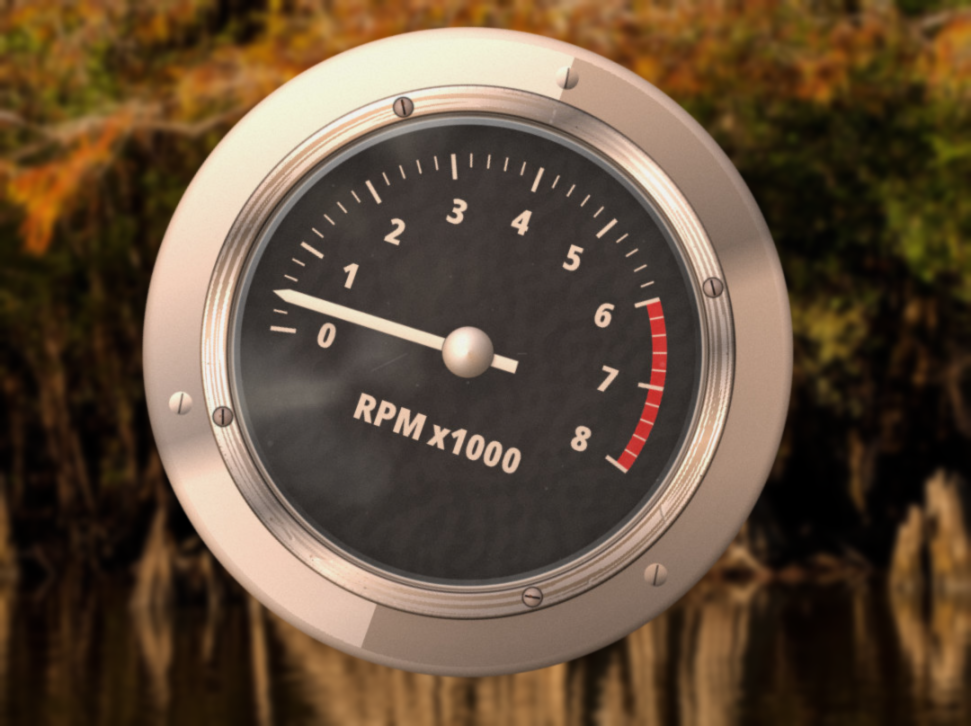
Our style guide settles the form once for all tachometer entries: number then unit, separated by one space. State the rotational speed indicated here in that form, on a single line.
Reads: 400 rpm
